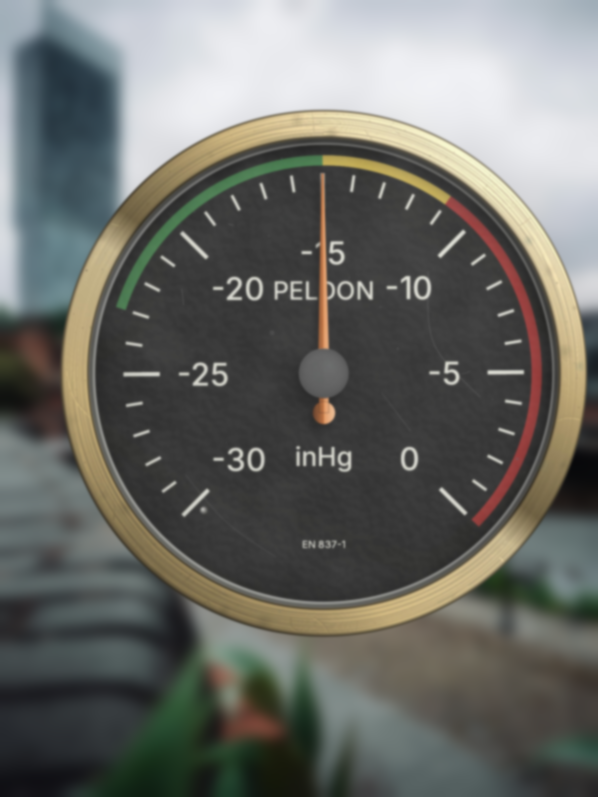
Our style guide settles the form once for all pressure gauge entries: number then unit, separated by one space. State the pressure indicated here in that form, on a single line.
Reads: -15 inHg
